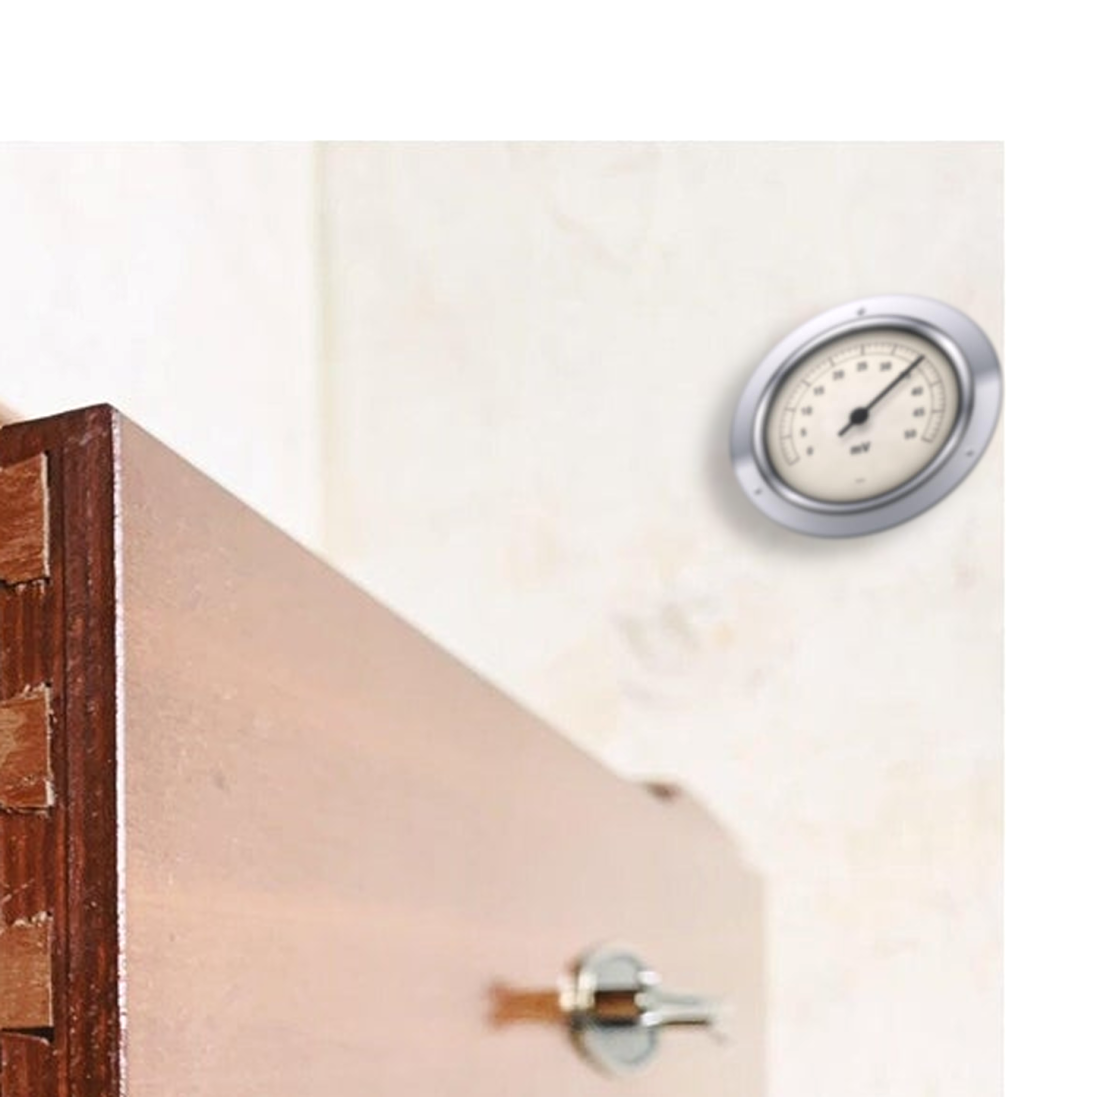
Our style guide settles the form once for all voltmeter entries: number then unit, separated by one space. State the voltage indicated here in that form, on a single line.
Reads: 35 mV
